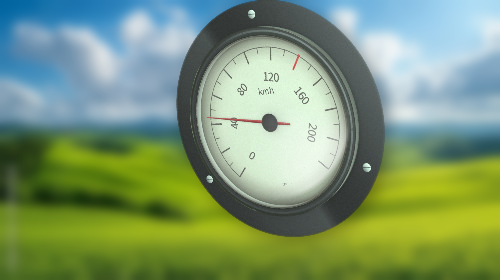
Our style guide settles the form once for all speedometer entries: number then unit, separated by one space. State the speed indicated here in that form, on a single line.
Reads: 45 km/h
